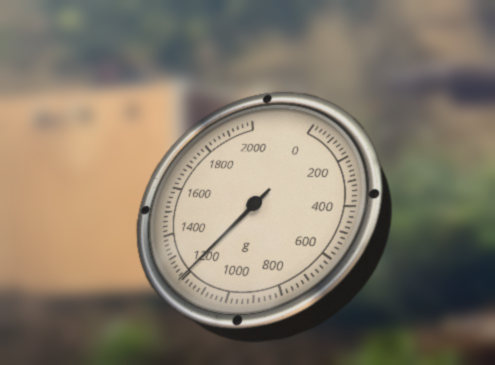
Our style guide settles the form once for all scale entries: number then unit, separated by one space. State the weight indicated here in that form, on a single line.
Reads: 1200 g
